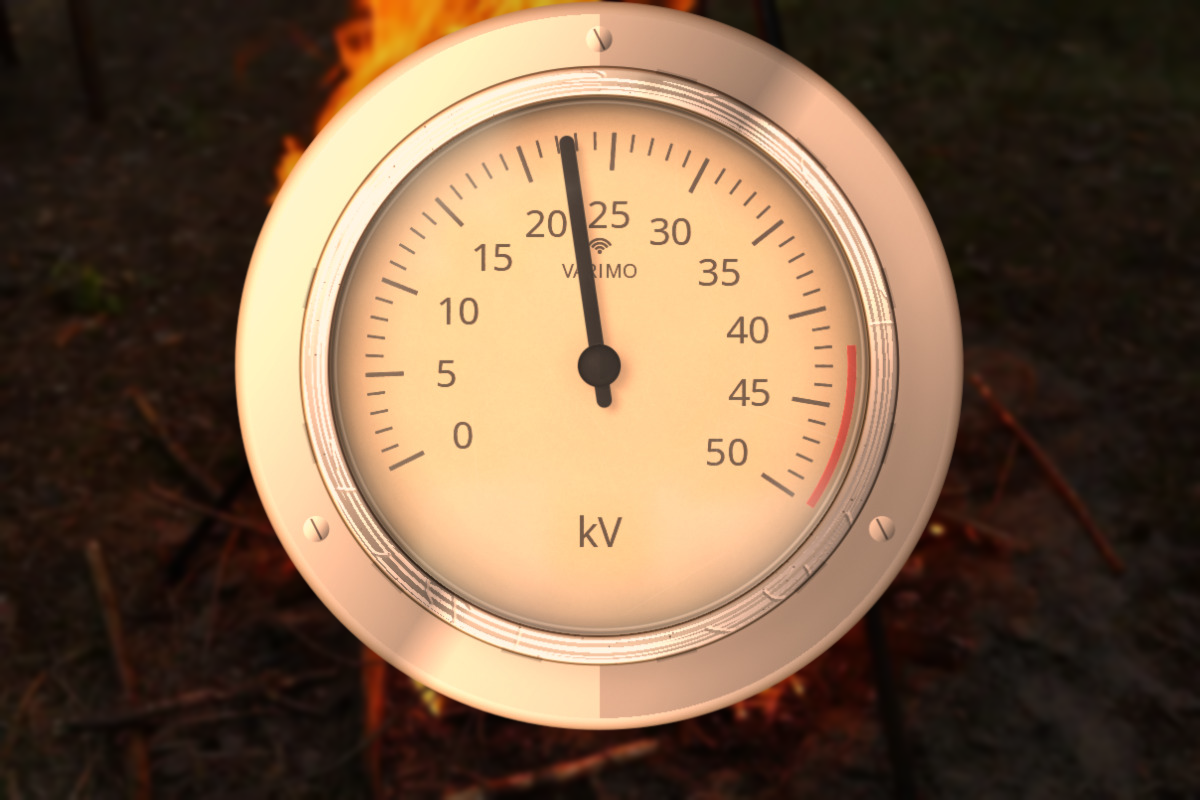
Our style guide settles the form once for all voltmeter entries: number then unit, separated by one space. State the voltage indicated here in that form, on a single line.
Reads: 22.5 kV
